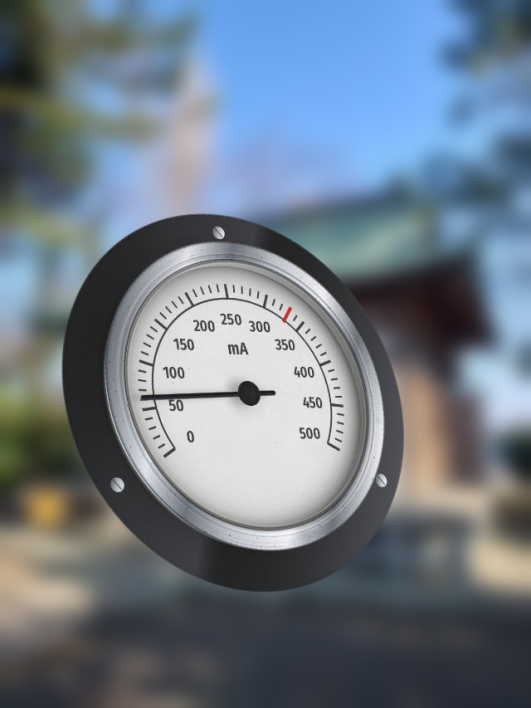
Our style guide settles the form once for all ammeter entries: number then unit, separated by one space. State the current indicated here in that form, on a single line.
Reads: 60 mA
